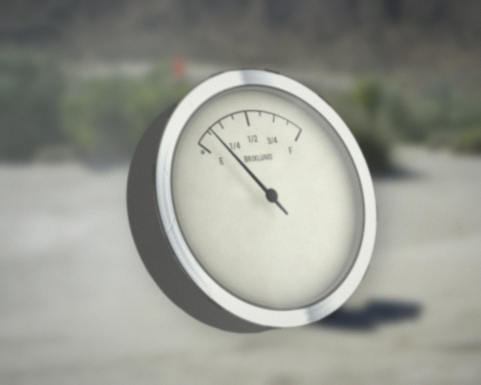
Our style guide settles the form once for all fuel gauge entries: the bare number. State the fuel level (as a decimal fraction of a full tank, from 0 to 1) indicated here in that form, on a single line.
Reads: 0.125
